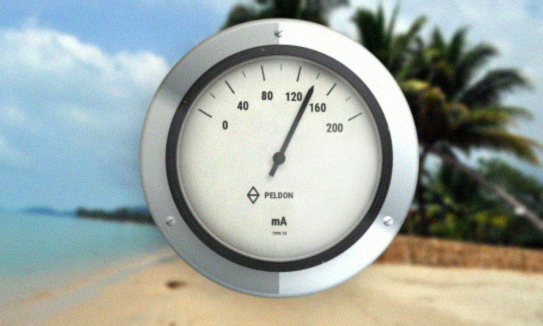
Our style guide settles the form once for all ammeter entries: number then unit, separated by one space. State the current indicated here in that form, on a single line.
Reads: 140 mA
